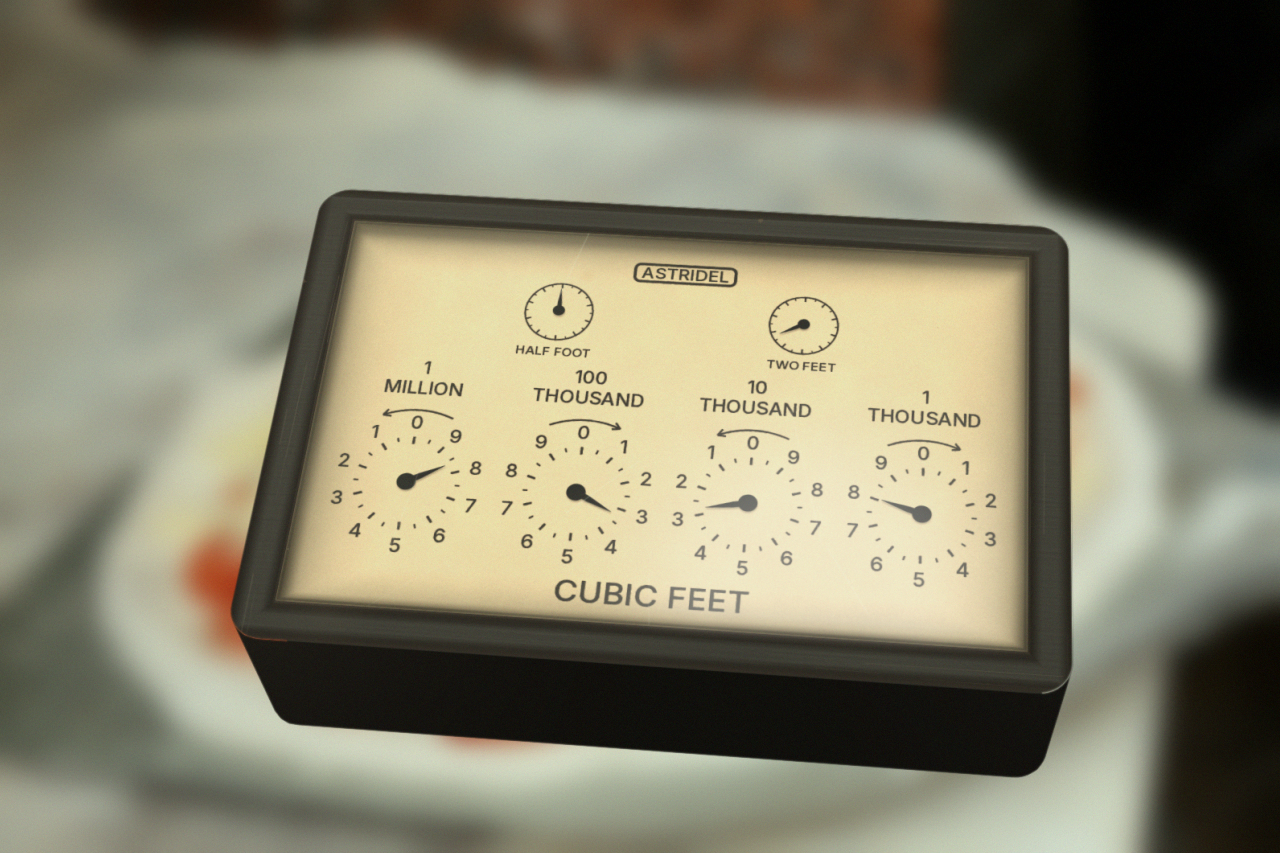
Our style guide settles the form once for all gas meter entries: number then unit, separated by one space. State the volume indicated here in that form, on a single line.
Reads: 832800 ft³
